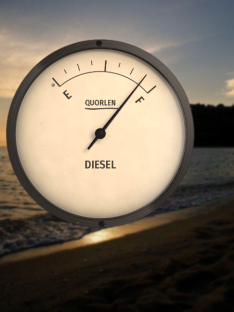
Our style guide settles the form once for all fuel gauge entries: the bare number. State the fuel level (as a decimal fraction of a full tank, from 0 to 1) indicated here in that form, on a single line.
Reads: 0.875
